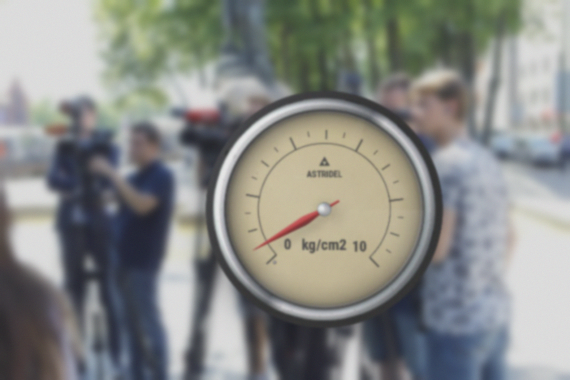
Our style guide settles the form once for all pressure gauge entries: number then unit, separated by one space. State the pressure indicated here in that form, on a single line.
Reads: 0.5 kg/cm²
